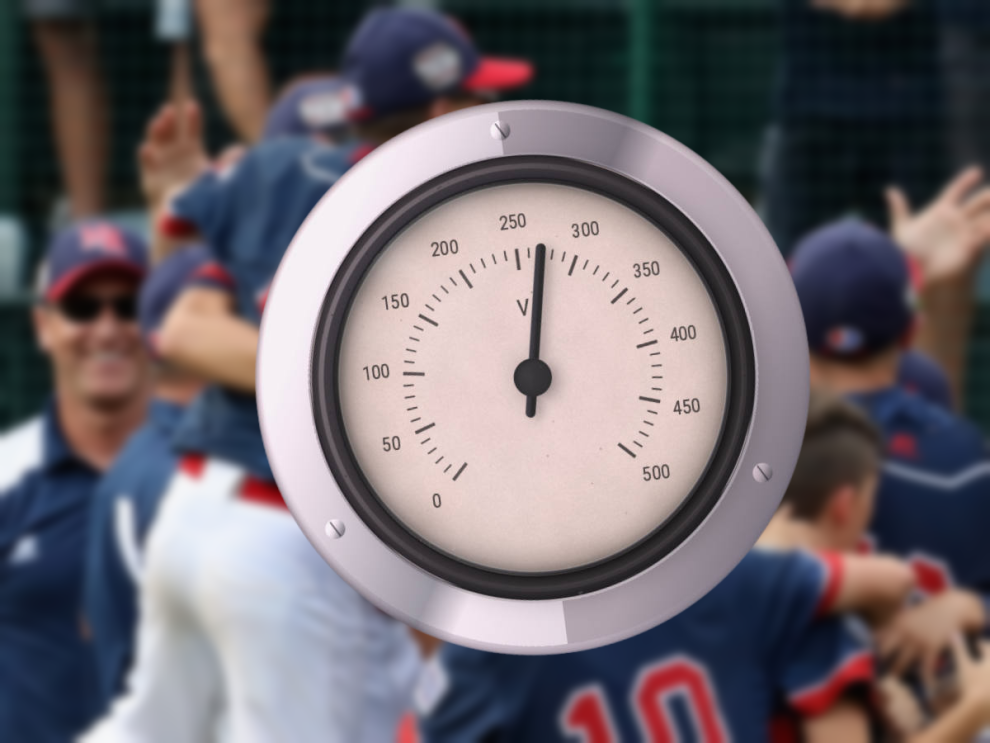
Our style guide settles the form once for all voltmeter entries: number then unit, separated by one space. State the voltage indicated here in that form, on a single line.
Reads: 270 V
